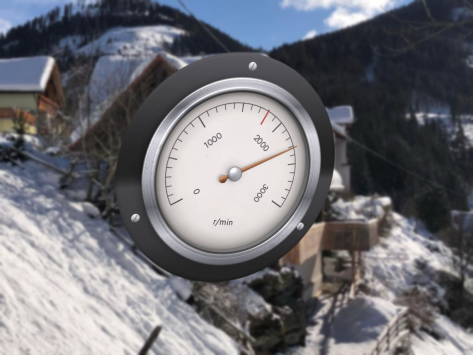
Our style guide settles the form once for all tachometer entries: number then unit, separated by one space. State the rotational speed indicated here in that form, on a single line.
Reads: 2300 rpm
